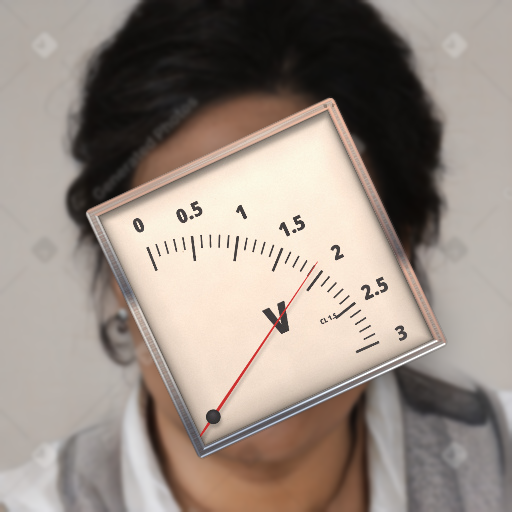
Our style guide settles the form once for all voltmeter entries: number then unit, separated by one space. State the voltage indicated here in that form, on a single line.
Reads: 1.9 V
